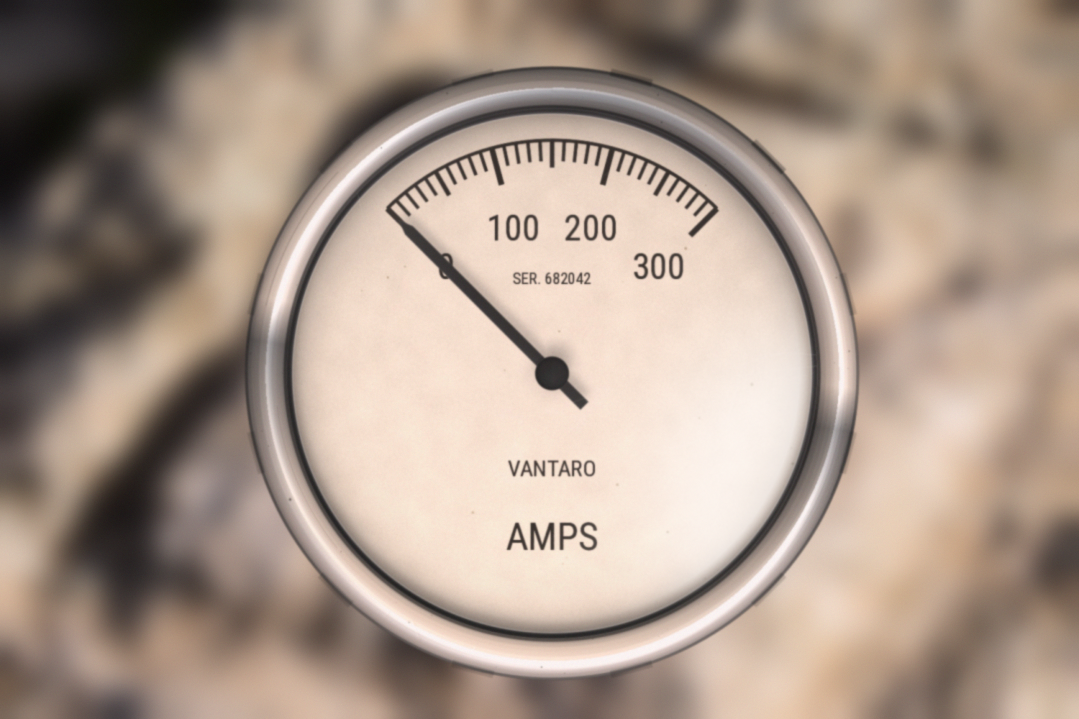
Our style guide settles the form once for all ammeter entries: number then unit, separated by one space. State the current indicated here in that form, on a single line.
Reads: 0 A
